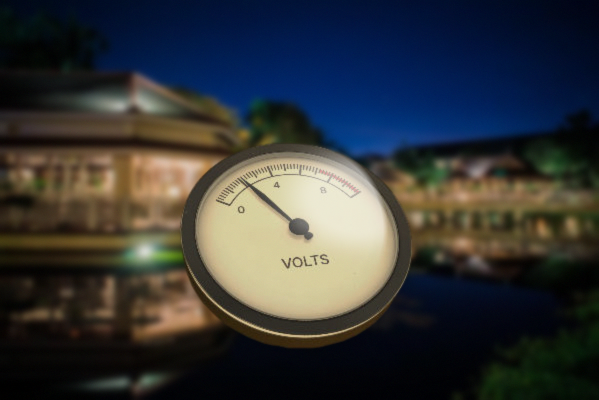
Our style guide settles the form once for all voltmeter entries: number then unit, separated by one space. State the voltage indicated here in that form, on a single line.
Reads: 2 V
